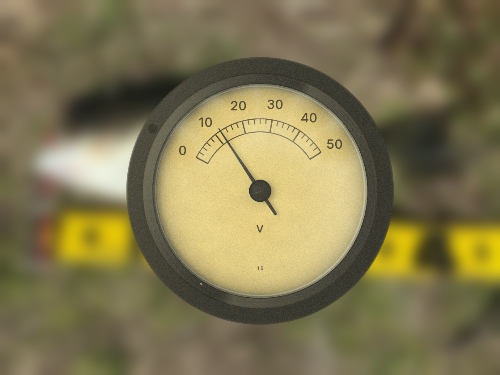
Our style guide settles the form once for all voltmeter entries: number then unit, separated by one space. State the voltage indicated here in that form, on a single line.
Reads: 12 V
